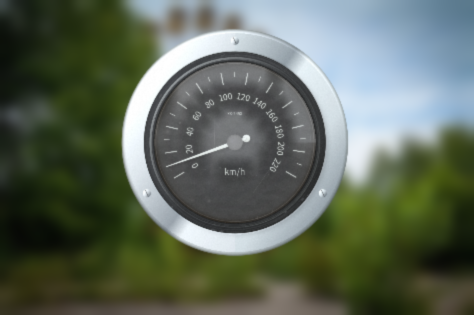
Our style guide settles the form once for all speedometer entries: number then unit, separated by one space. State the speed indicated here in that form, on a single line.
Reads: 10 km/h
